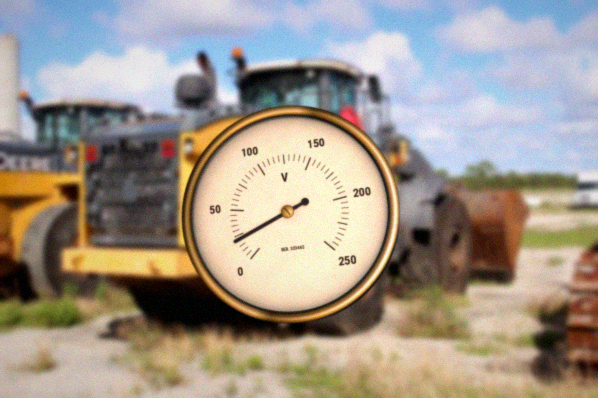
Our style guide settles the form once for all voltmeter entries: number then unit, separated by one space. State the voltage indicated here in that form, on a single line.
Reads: 20 V
